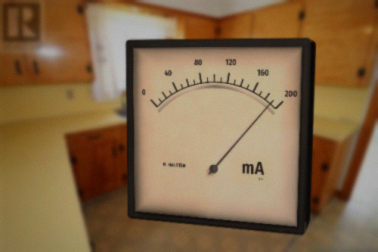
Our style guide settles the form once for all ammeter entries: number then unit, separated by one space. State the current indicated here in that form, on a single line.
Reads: 190 mA
